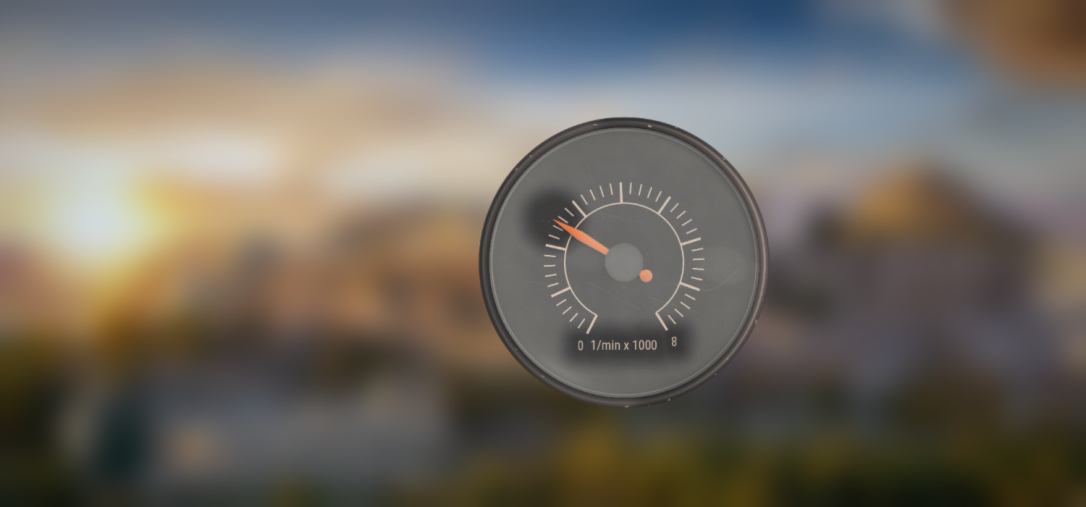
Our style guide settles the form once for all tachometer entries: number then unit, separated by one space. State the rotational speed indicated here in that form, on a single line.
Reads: 2500 rpm
